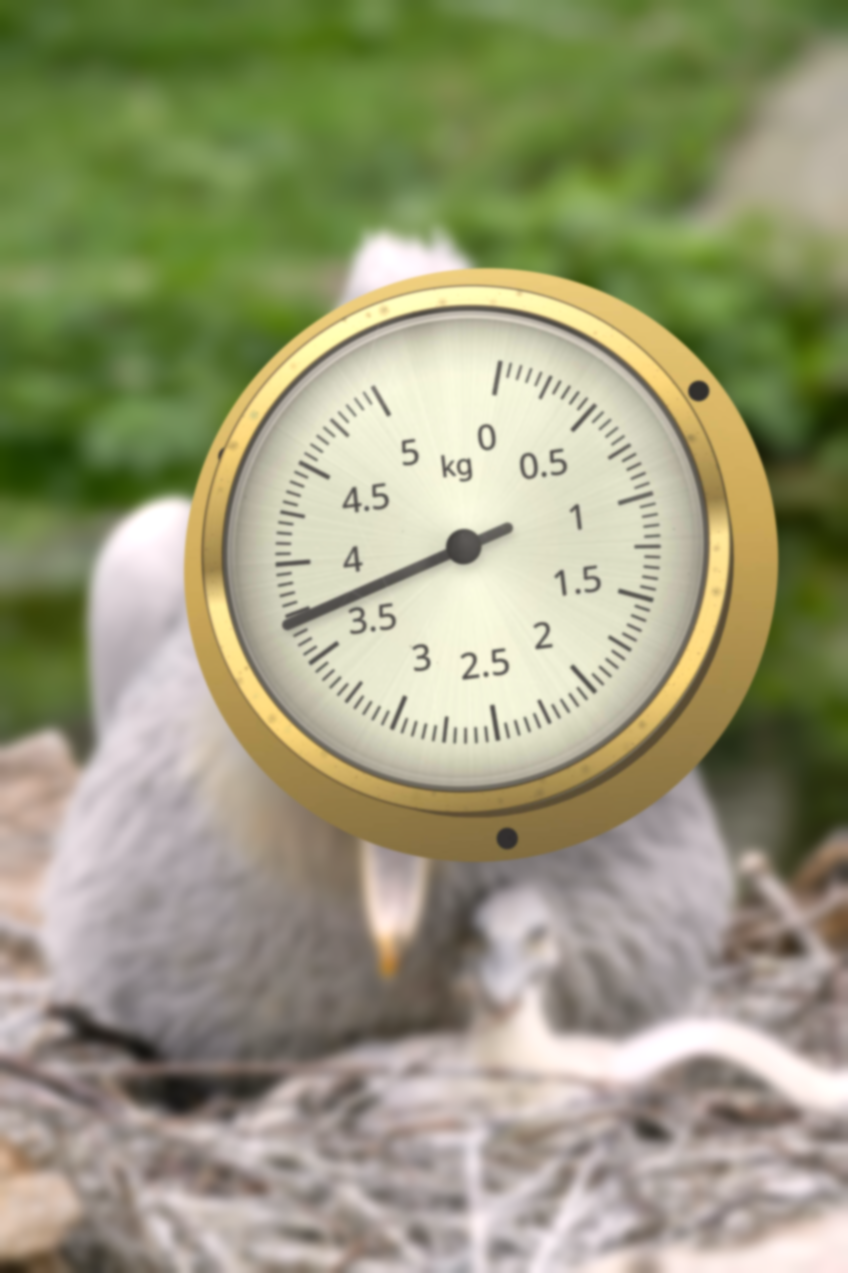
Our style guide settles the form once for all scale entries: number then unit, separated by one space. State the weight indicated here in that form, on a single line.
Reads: 3.7 kg
